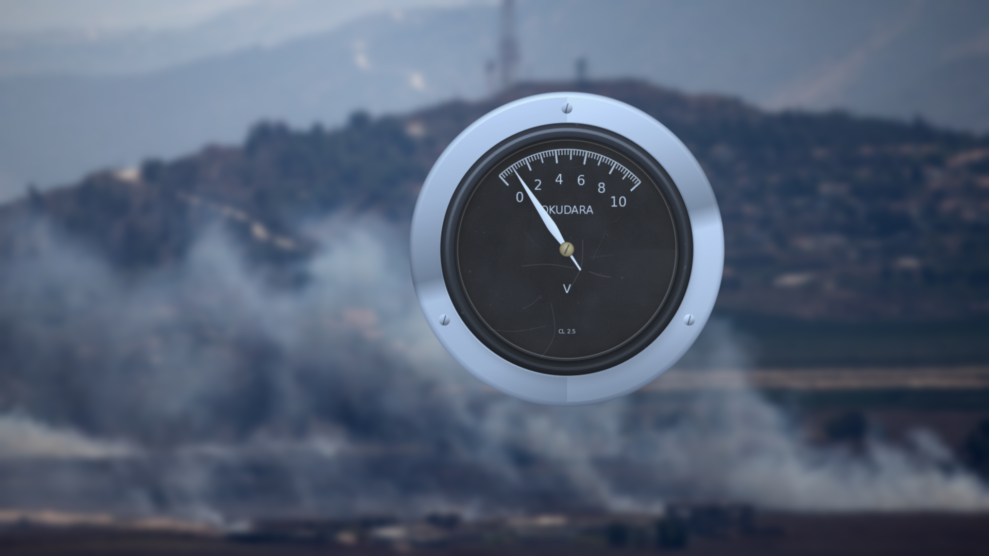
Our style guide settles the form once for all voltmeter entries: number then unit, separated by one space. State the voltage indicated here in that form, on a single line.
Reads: 1 V
